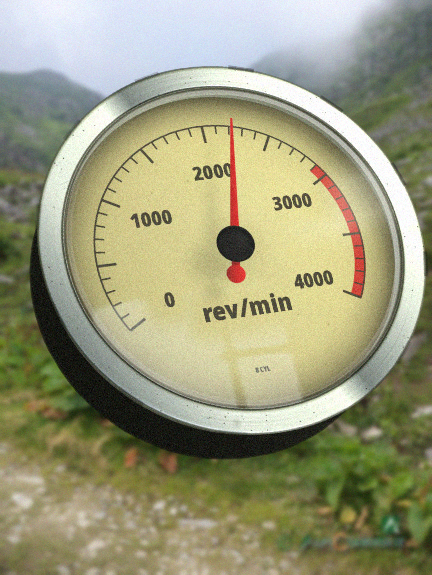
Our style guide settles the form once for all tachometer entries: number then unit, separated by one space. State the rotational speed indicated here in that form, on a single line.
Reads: 2200 rpm
